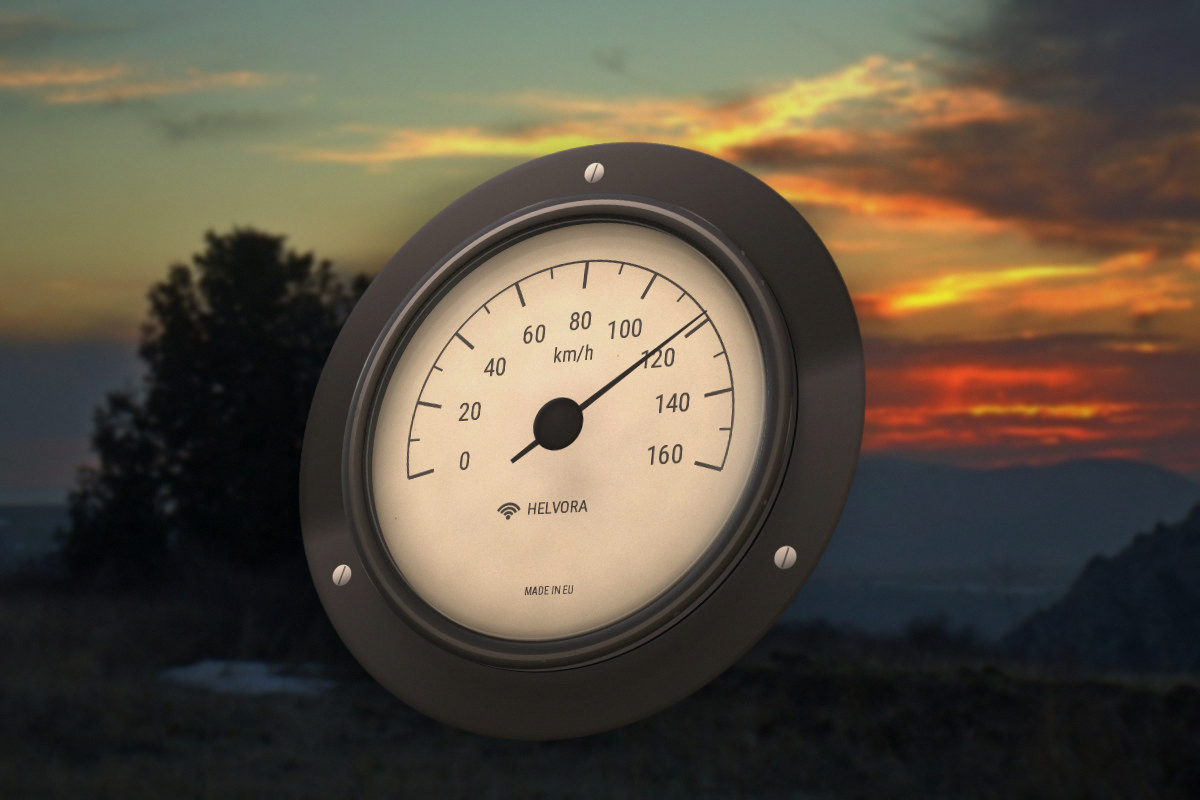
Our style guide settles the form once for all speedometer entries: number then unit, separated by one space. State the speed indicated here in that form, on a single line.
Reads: 120 km/h
